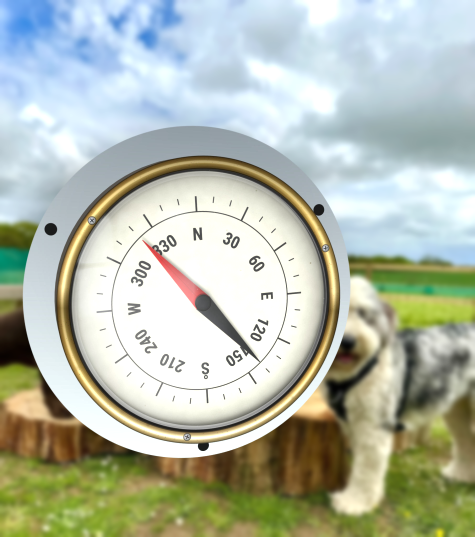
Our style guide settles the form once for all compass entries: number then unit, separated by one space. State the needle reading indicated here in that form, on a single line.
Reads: 320 °
